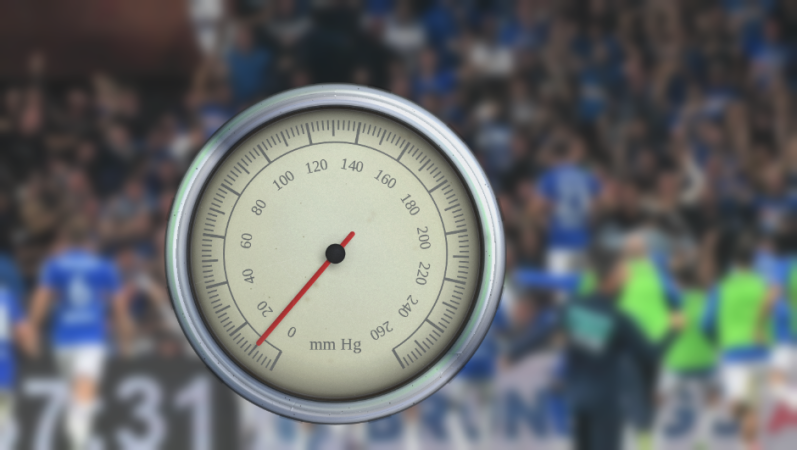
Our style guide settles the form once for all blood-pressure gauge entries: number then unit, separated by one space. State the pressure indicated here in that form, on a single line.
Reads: 10 mmHg
